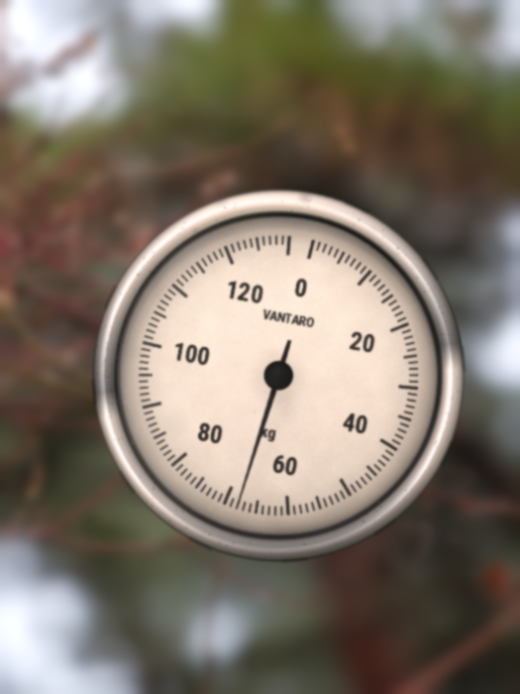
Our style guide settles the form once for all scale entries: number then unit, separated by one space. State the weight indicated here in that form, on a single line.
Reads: 68 kg
